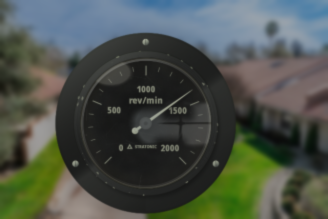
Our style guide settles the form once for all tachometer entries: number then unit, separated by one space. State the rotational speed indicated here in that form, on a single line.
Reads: 1400 rpm
